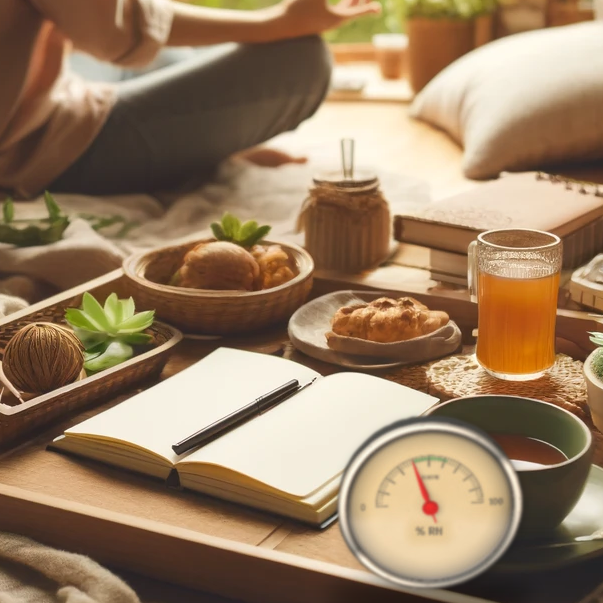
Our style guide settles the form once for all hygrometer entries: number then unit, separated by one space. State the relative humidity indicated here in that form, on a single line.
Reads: 40 %
